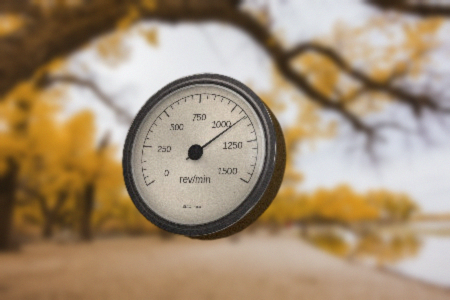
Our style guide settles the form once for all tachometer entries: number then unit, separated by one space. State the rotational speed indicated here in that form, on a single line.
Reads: 1100 rpm
